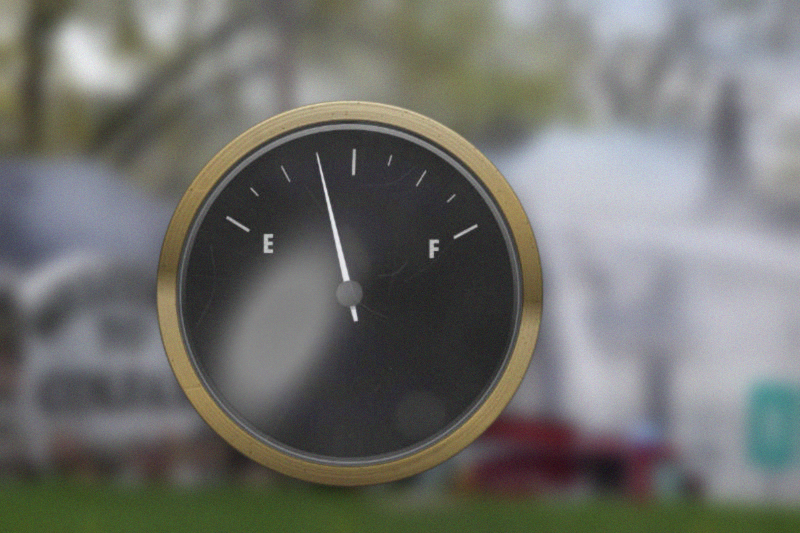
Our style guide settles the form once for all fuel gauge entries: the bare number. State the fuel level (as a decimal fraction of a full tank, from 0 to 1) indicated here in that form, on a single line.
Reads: 0.375
